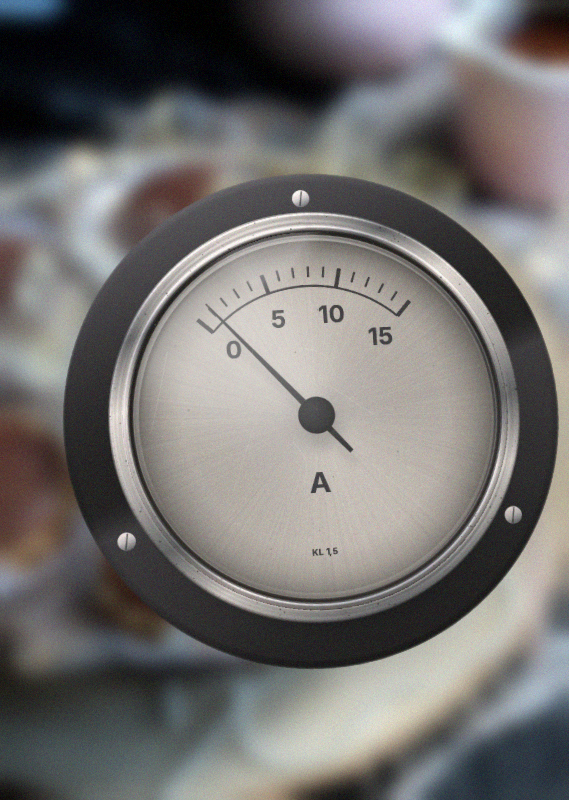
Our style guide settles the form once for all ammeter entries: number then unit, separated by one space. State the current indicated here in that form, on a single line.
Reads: 1 A
